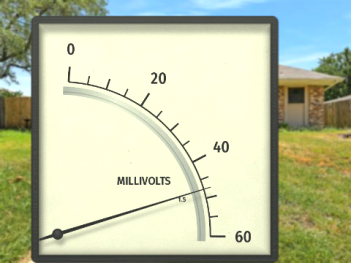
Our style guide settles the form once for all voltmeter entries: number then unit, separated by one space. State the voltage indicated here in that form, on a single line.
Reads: 47.5 mV
